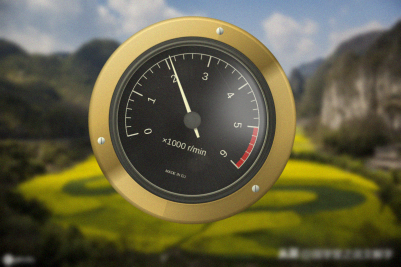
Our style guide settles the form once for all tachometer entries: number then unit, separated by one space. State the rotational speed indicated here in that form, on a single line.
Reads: 2100 rpm
